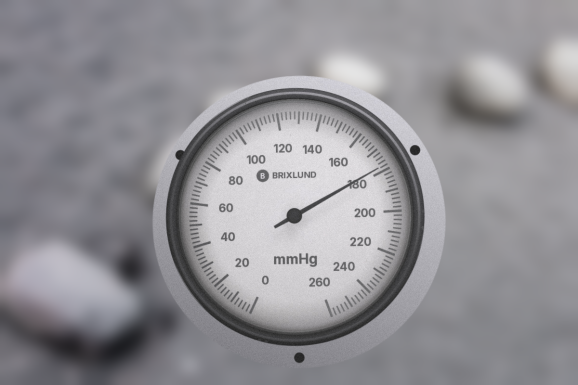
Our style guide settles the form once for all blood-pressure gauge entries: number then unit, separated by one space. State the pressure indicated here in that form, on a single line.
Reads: 178 mmHg
